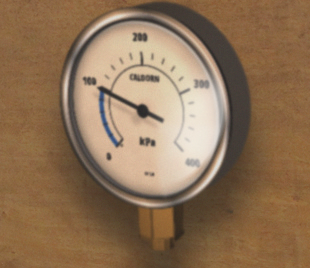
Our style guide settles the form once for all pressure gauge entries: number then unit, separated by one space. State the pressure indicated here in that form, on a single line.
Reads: 100 kPa
